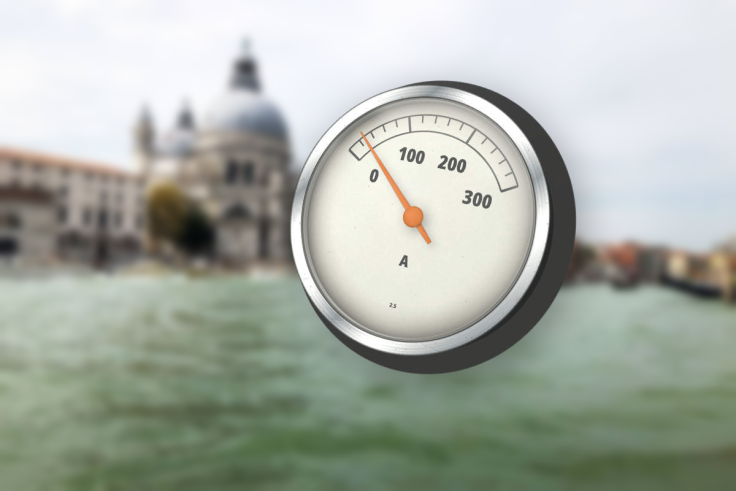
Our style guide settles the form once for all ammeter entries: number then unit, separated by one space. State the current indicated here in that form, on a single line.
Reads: 30 A
